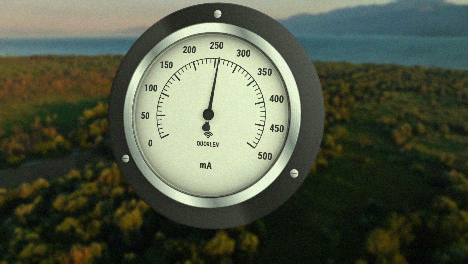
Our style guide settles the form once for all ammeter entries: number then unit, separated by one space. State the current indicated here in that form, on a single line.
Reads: 260 mA
